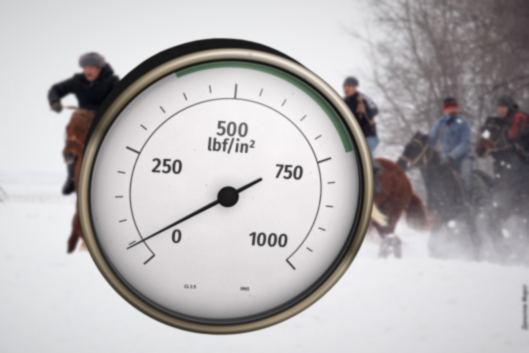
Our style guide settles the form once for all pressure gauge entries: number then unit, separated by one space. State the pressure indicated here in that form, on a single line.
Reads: 50 psi
